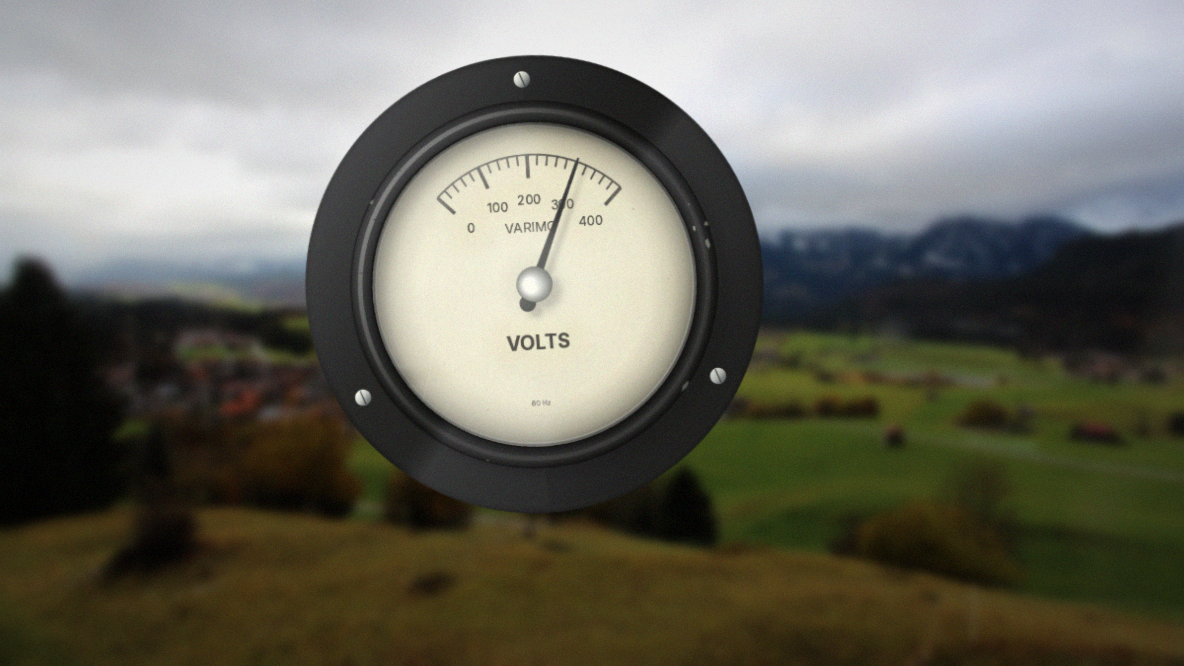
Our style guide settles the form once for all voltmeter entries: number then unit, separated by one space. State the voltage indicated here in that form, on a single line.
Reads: 300 V
